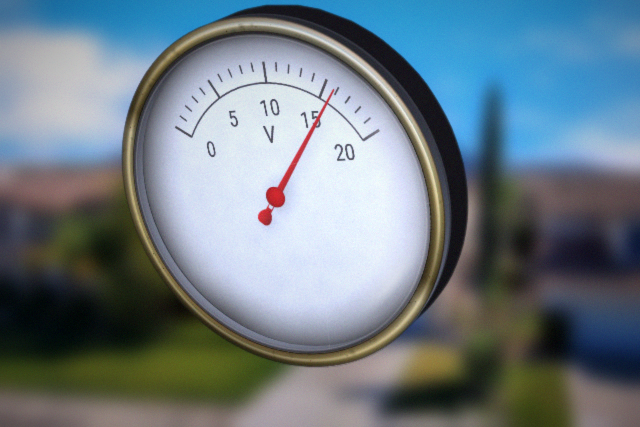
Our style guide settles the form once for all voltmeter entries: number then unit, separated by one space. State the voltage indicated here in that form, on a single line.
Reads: 16 V
